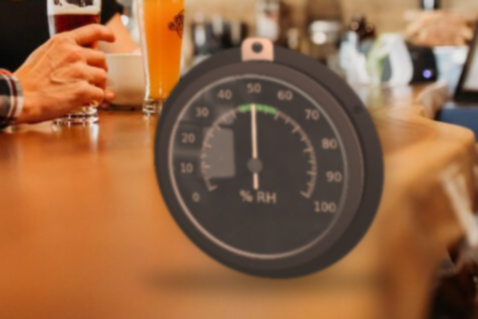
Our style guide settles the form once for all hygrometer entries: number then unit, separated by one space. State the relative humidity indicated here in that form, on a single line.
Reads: 50 %
